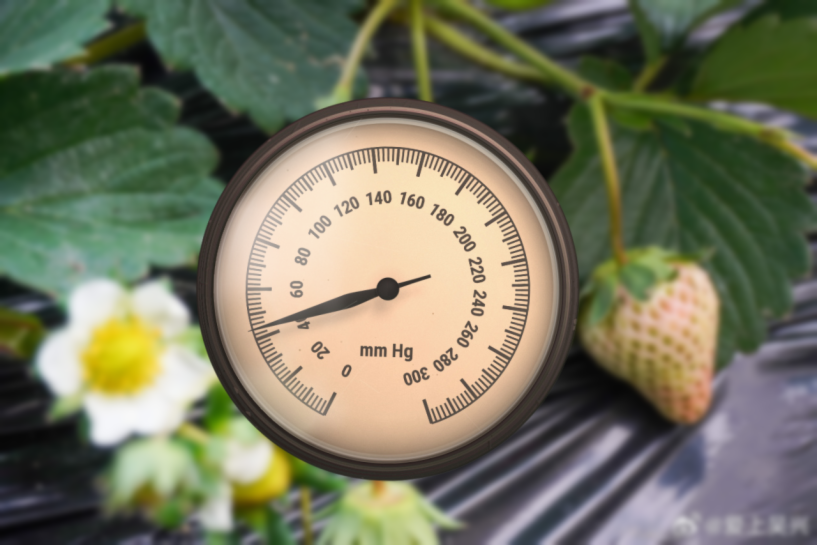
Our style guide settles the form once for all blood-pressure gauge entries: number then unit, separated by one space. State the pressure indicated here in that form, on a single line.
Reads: 44 mmHg
